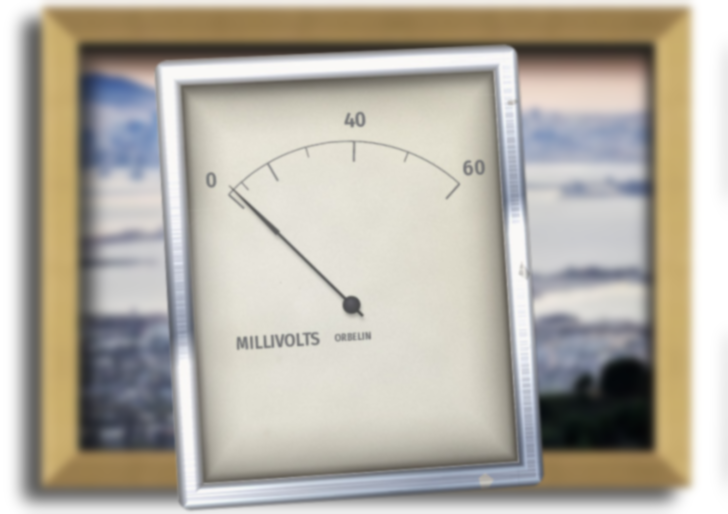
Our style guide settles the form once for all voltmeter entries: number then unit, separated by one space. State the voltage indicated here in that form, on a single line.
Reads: 5 mV
